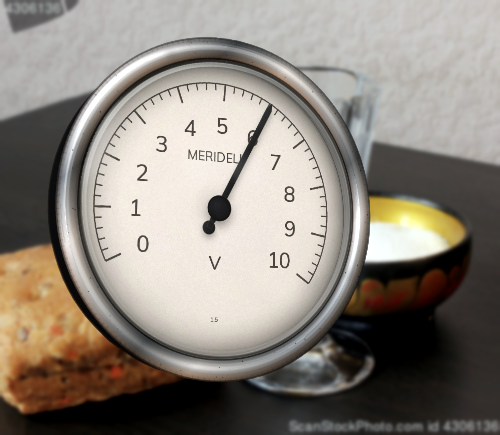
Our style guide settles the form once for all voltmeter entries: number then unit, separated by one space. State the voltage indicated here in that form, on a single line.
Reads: 6 V
